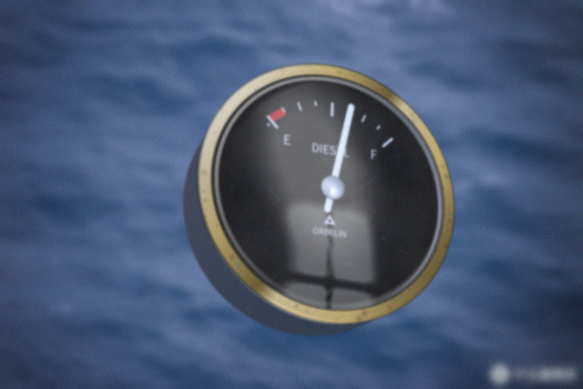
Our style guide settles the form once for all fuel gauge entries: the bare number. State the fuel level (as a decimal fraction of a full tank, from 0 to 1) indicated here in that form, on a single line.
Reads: 0.625
